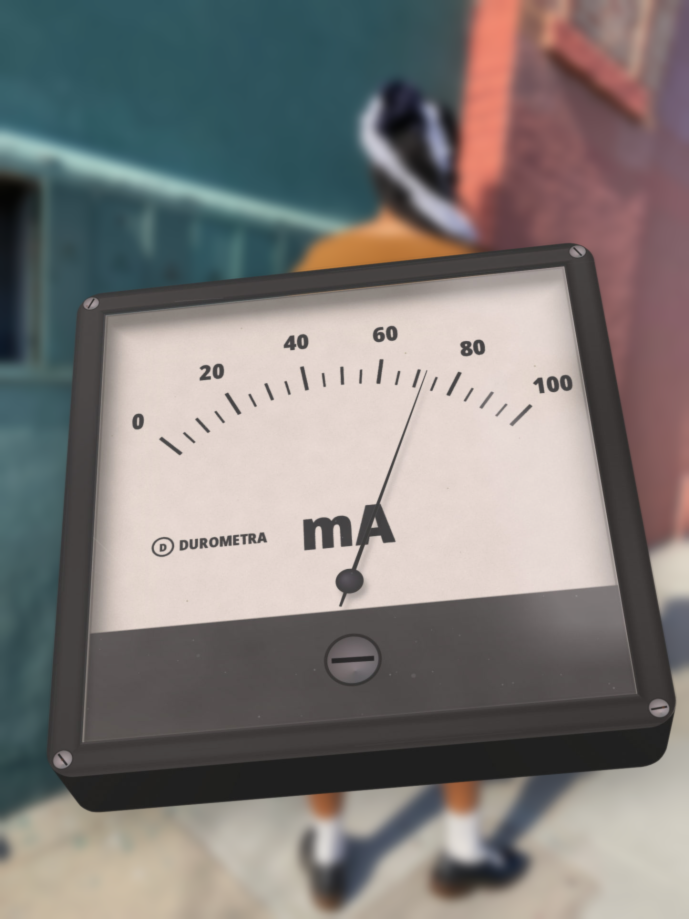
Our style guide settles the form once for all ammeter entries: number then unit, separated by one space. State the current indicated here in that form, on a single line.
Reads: 72.5 mA
